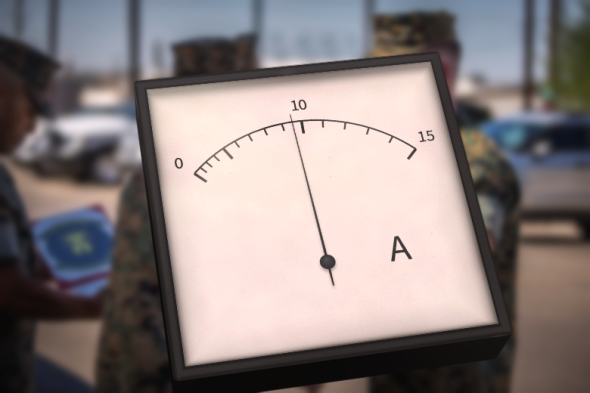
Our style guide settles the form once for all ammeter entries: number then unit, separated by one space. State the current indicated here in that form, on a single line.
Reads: 9.5 A
